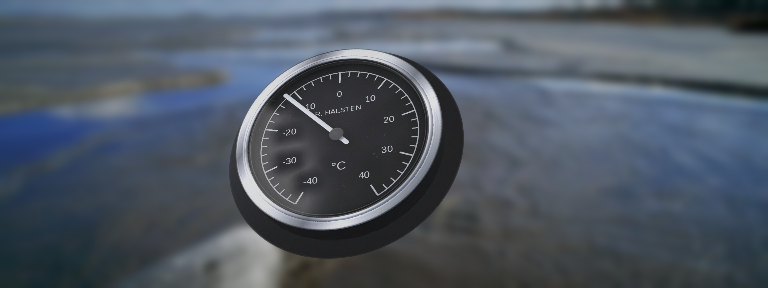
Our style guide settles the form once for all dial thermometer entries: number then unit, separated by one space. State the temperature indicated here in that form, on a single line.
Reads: -12 °C
